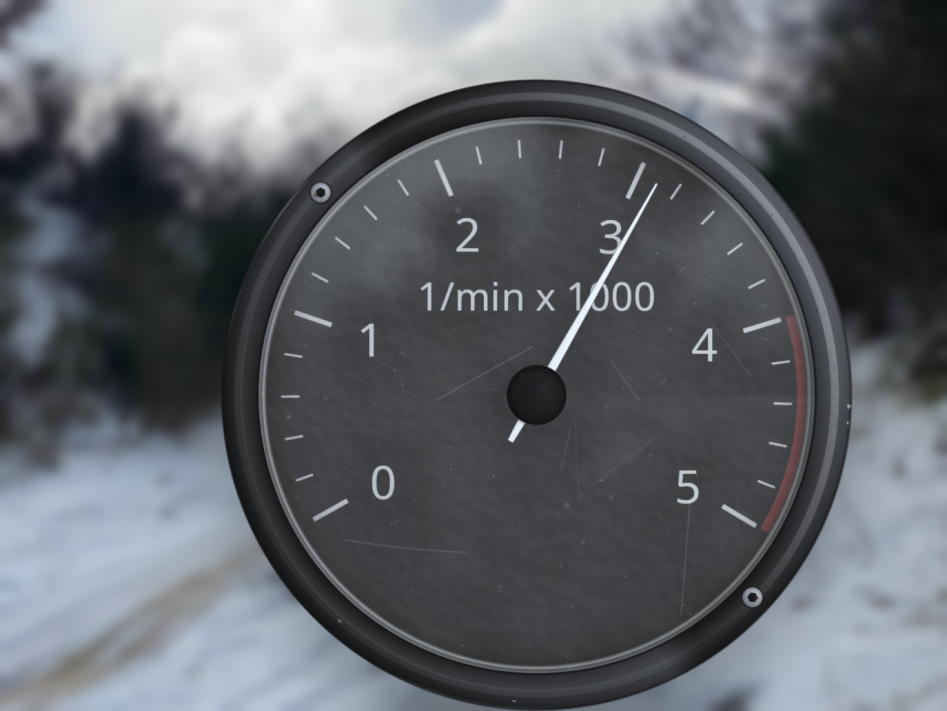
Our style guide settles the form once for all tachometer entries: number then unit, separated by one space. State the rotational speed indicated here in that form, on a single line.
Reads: 3100 rpm
